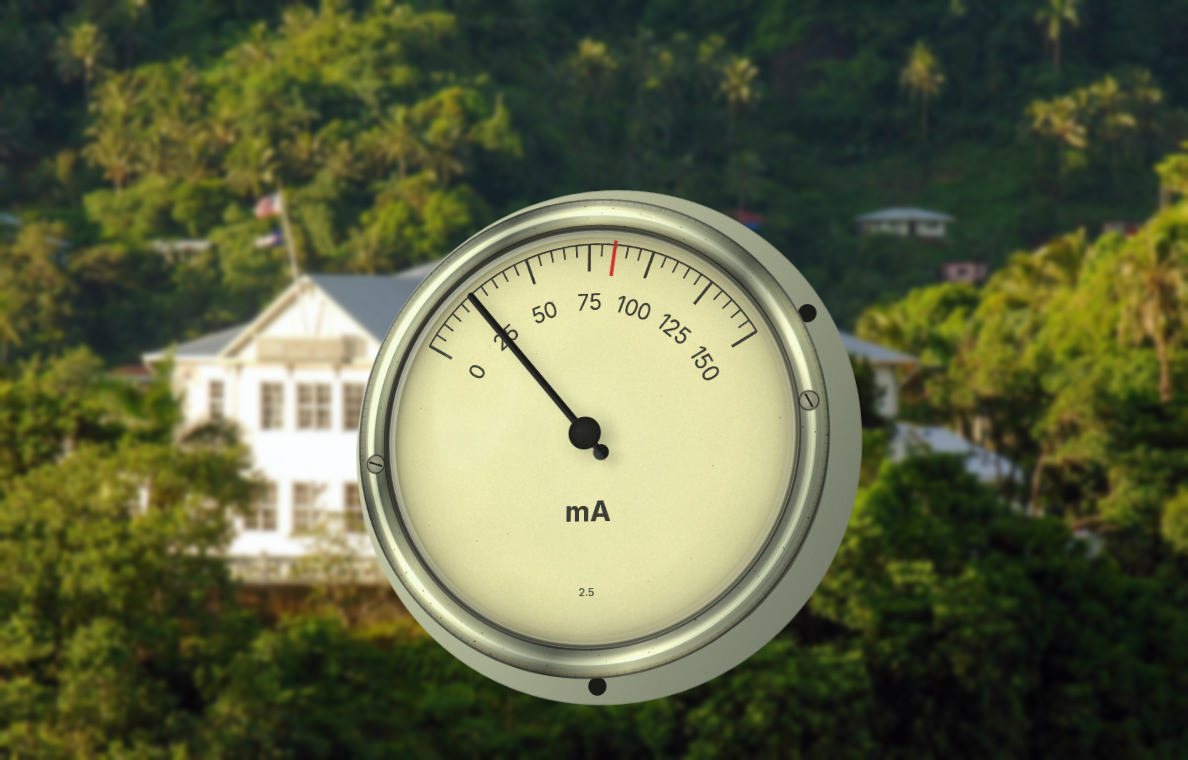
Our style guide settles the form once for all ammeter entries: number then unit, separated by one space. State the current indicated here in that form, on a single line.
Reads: 25 mA
